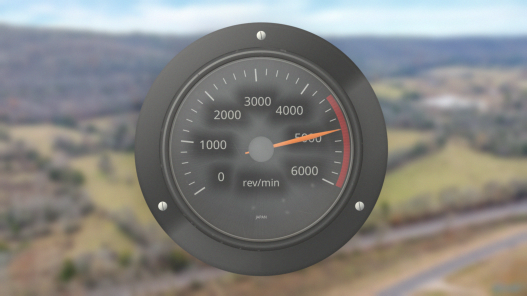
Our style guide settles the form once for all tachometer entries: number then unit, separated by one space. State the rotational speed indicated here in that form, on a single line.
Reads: 5000 rpm
